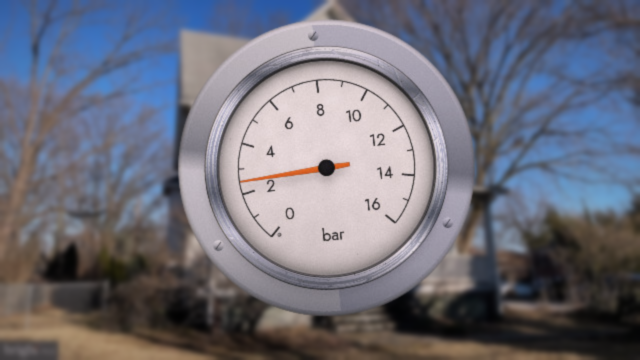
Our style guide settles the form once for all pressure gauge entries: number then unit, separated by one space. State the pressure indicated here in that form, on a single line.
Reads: 2.5 bar
